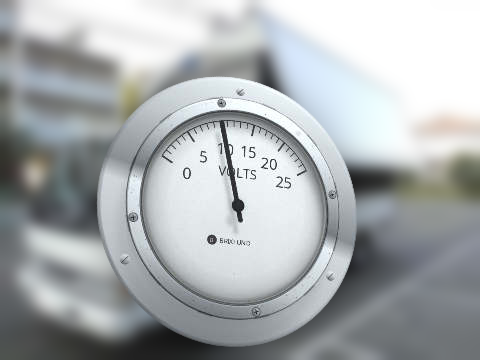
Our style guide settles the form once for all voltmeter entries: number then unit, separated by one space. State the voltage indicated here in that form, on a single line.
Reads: 10 V
